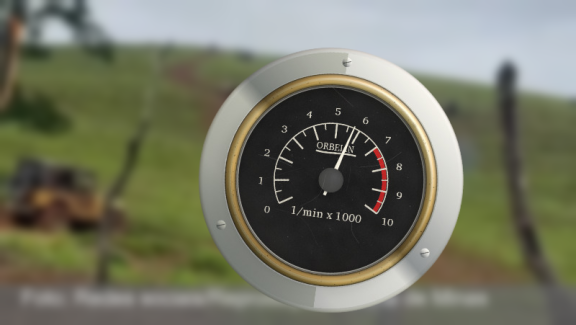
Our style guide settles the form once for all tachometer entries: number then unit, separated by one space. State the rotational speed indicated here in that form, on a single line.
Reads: 5750 rpm
